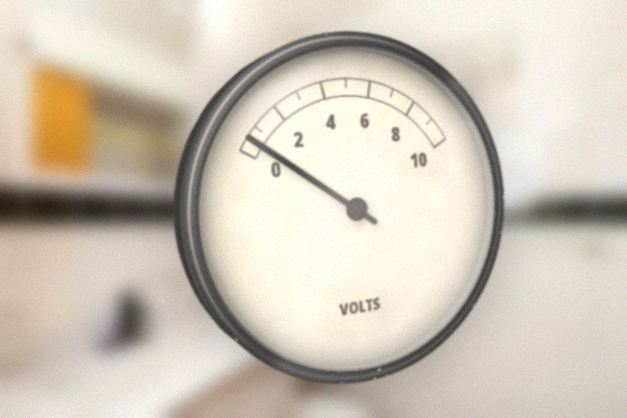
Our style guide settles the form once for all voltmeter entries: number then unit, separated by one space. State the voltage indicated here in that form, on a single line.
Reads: 0.5 V
